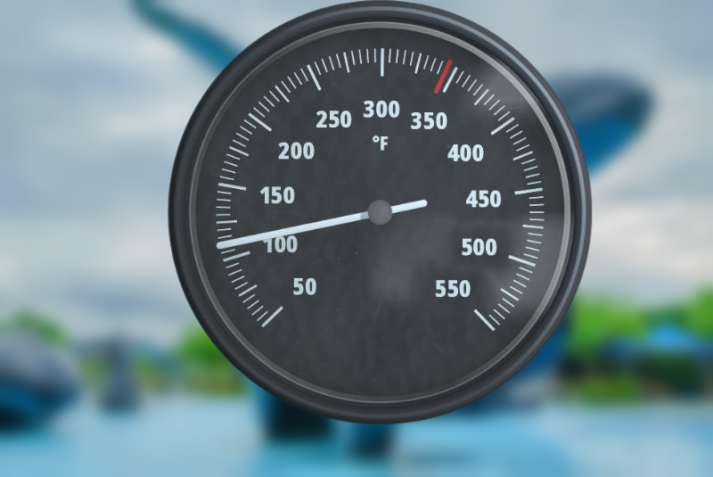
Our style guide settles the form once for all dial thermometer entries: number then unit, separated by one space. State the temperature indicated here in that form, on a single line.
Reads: 110 °F
